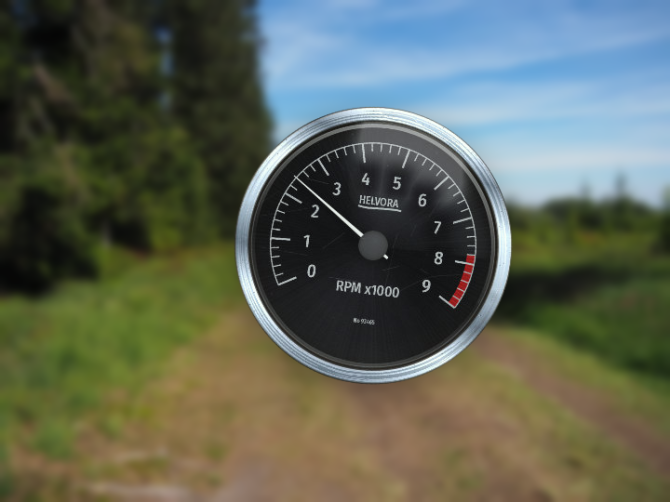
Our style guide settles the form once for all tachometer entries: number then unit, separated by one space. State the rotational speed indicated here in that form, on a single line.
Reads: 2400 rpm
